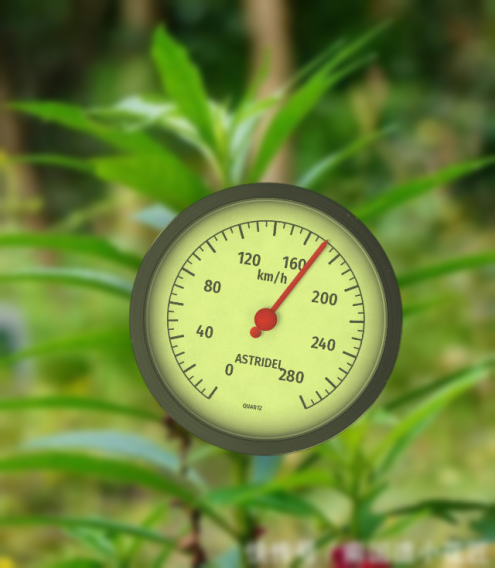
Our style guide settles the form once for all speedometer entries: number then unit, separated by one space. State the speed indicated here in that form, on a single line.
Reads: 170 km/h
